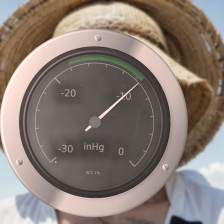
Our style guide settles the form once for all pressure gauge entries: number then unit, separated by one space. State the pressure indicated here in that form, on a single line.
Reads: -10 inHg
